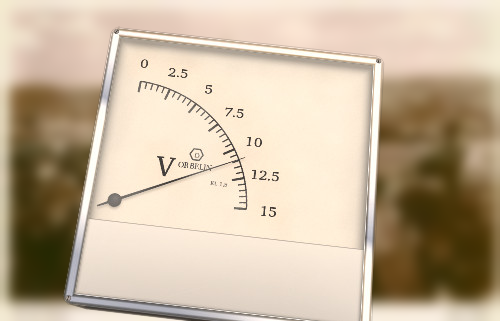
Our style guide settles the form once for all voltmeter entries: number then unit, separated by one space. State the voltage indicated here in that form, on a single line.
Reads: 11 V
